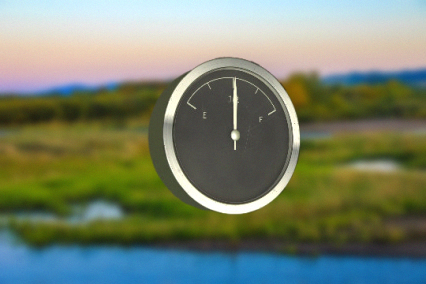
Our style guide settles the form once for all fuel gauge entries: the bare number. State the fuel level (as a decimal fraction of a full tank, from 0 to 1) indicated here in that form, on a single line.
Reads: 0.5
